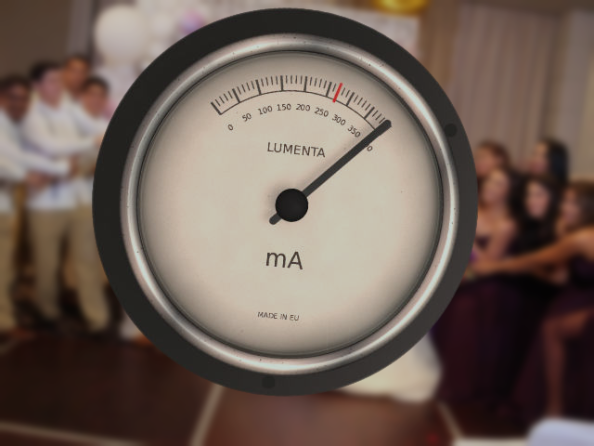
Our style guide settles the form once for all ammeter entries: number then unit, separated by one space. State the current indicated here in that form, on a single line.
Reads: 390 mA
